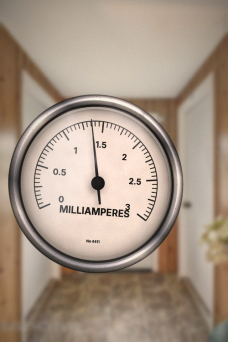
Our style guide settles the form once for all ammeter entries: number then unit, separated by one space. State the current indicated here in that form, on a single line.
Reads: 1.35 mA
